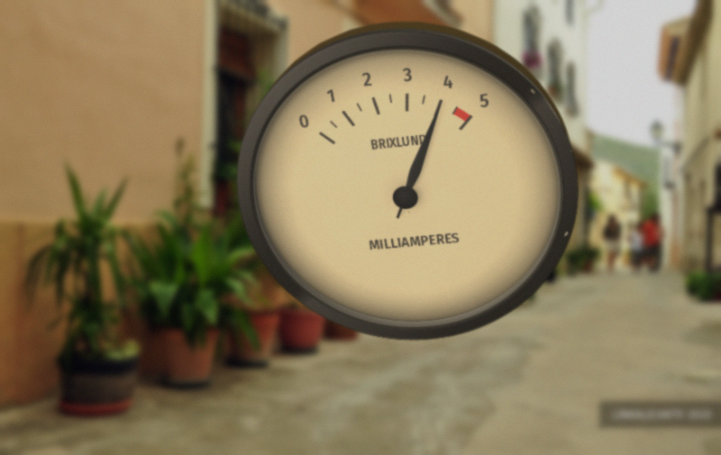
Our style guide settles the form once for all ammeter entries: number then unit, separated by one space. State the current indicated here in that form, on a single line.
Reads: 4 mA
